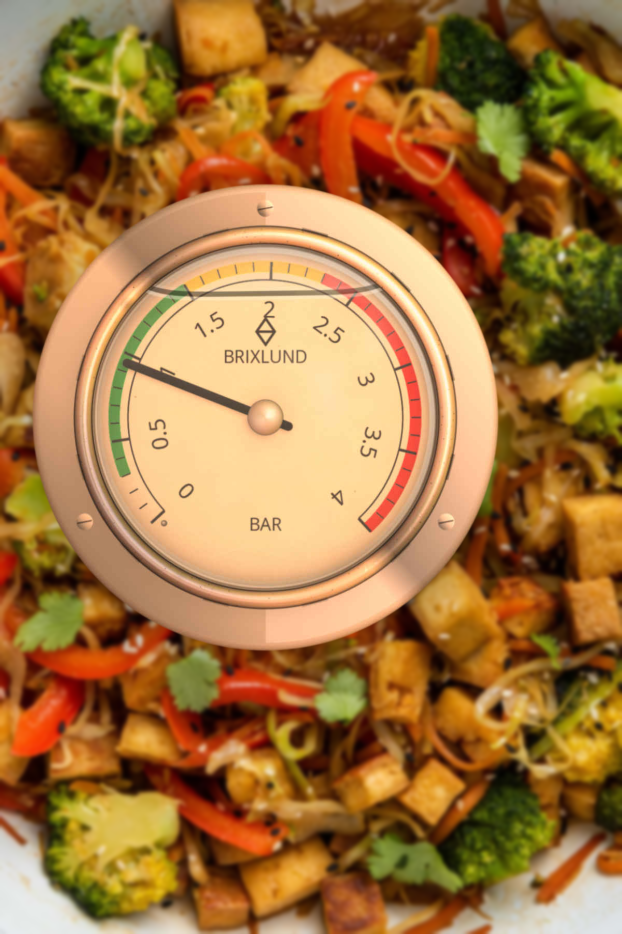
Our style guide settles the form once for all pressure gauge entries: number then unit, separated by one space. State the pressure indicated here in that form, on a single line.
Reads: 0.95 bar
